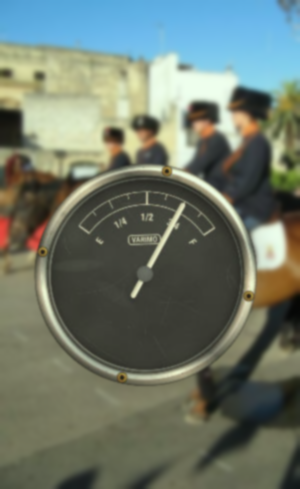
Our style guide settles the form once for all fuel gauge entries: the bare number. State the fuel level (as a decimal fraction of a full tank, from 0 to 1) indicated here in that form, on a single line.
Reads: 0.75
